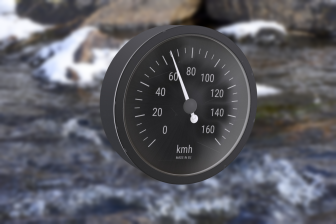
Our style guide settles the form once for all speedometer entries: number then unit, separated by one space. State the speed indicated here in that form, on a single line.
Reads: 65 km/h
